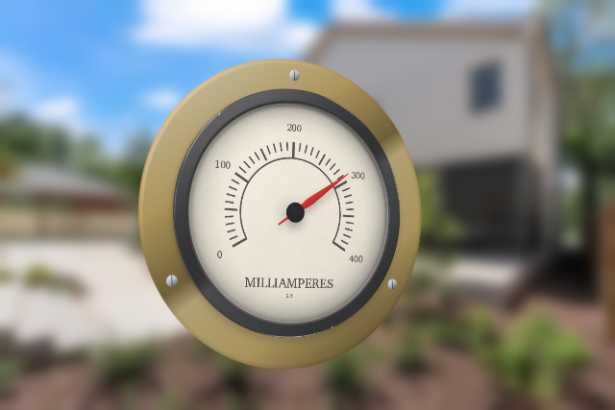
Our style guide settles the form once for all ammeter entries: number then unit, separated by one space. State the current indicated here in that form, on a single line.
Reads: 290 mA
